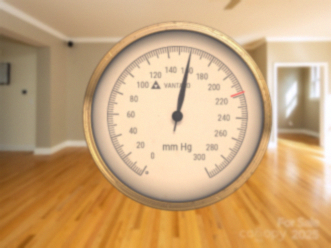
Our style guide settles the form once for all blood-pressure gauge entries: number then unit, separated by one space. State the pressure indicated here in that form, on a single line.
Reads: 160 mmHg
